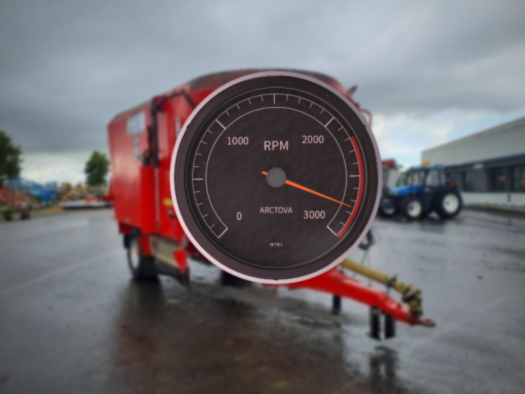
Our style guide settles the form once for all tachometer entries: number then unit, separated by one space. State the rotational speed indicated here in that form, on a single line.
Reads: 2750 rpm
